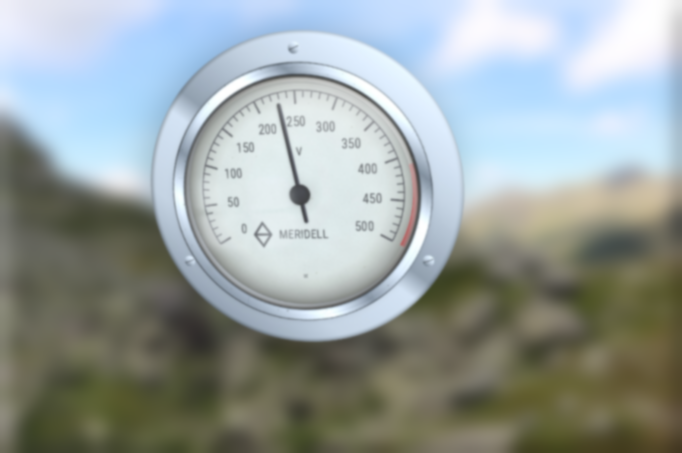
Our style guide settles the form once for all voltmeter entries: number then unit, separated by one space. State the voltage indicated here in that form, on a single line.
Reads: 230 V
